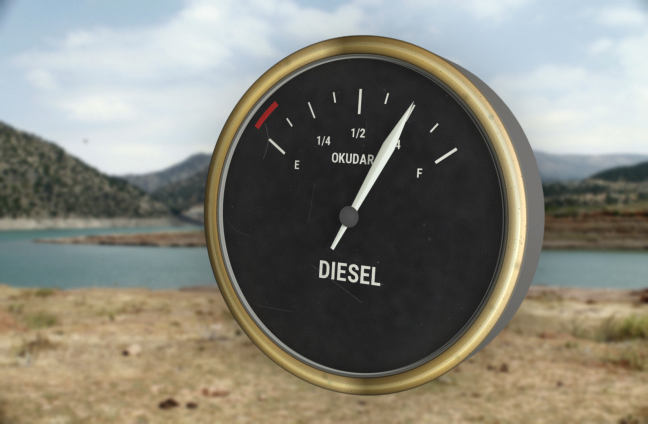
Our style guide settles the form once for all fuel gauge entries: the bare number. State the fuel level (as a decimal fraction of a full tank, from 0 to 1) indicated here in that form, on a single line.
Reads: 0.75
